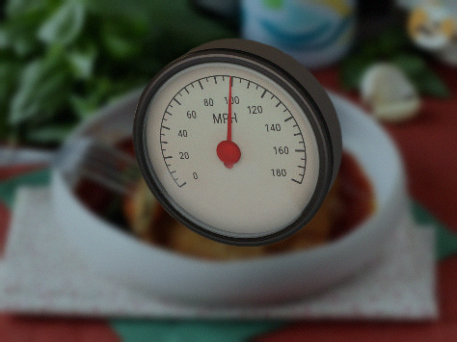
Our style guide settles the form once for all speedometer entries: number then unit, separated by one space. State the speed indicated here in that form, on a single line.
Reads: 100 mph
